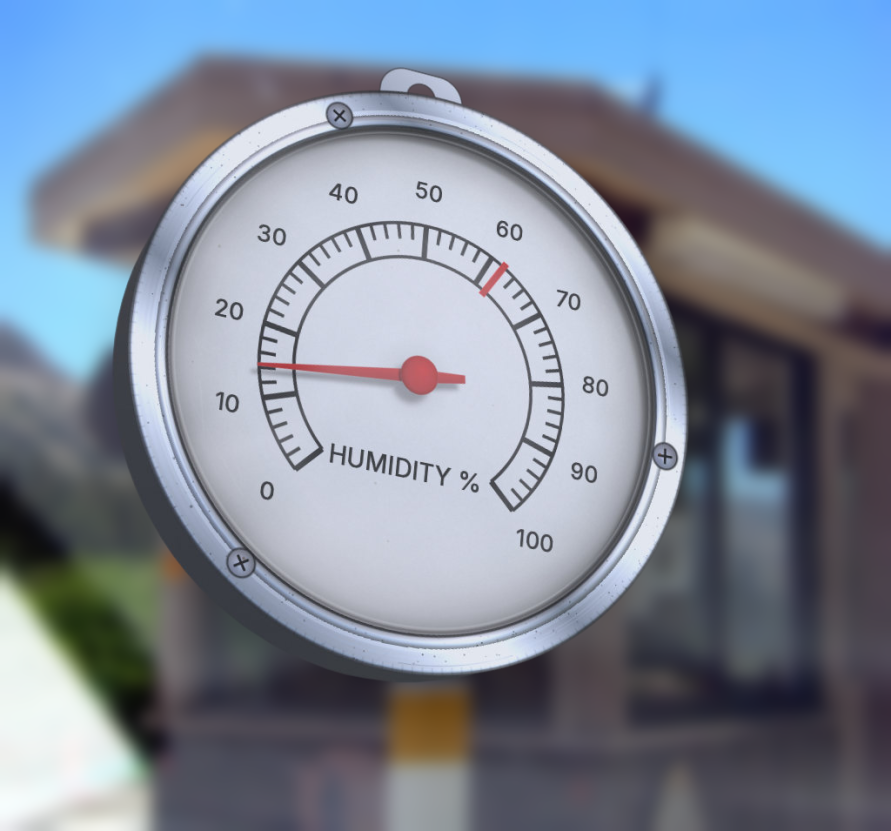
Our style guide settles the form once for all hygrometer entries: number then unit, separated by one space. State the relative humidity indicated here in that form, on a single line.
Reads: 14 %
